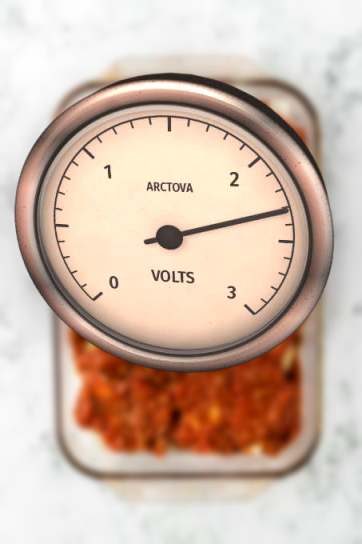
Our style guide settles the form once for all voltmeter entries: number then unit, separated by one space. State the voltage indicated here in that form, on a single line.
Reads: 2.3 V
